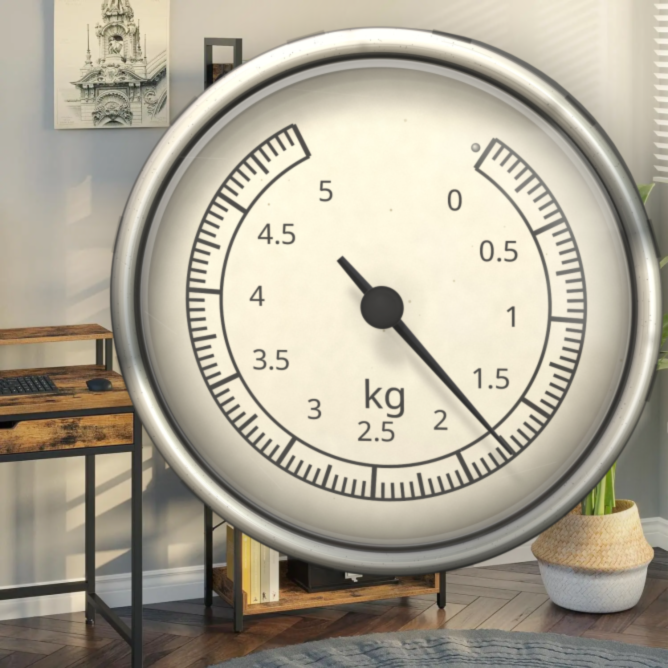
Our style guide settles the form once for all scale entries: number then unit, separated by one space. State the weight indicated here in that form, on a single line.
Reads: 1.75 kg
